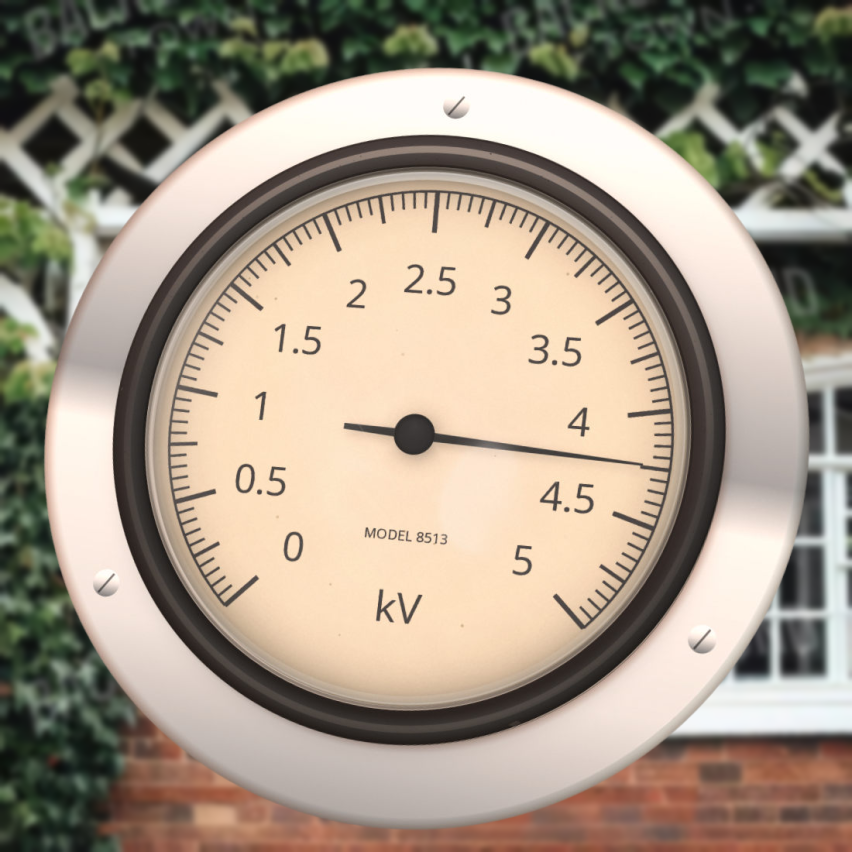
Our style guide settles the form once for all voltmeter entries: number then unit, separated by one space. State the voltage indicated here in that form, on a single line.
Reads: 4.25 kV
